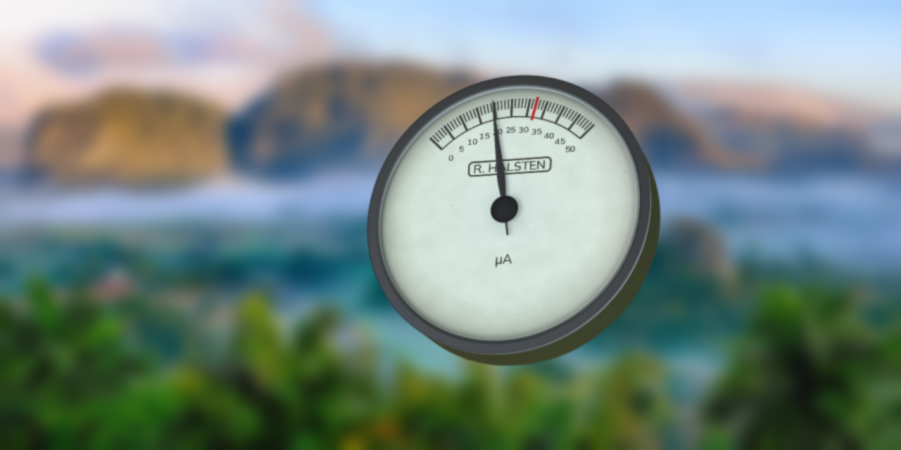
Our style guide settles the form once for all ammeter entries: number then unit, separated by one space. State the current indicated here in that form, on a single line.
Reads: 20 µA
